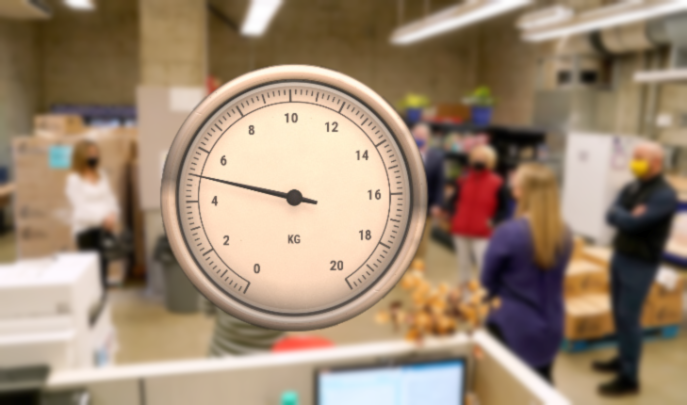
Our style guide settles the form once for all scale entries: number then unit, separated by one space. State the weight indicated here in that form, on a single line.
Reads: 5 kg
